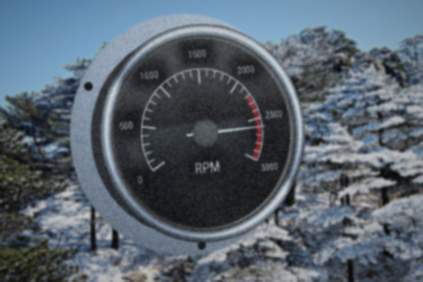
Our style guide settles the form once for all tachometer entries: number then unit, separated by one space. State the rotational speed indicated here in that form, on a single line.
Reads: 2600 rpm
